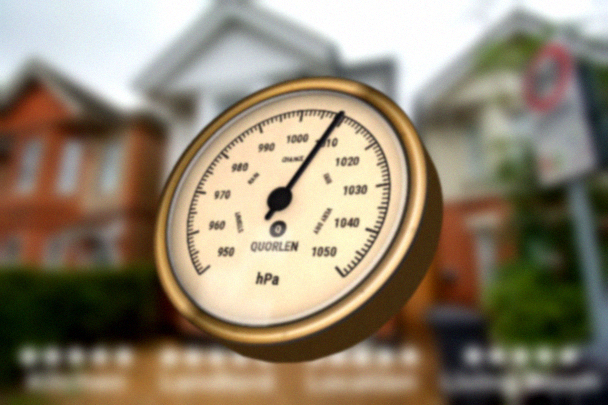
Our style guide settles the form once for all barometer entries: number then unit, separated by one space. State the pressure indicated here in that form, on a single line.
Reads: 1010 hPa
